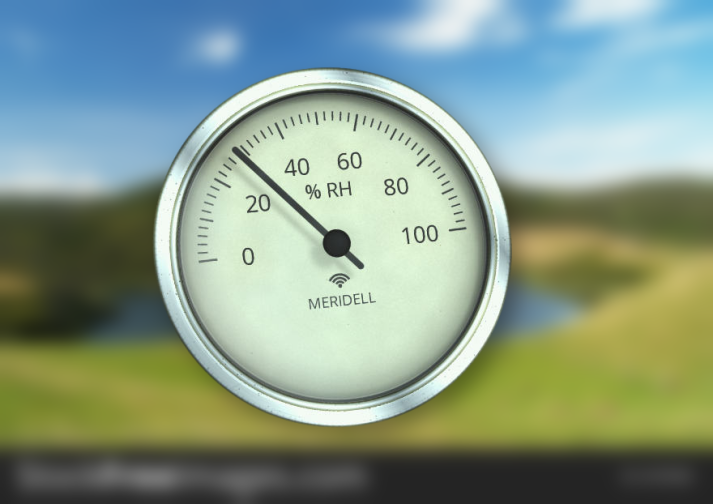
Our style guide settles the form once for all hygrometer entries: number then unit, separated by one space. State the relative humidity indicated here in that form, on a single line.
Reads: 28 %
